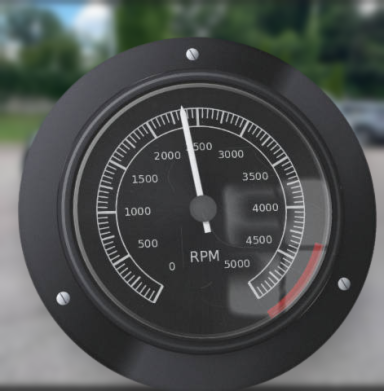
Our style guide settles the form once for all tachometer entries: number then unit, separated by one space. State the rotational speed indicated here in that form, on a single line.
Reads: 2350 rpm
